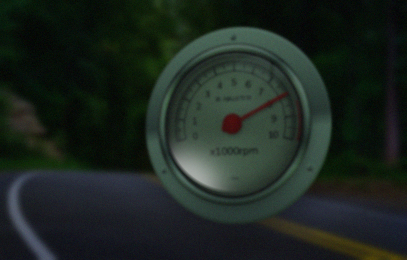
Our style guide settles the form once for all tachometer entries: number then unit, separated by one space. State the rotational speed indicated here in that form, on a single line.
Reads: 8000 rpm
